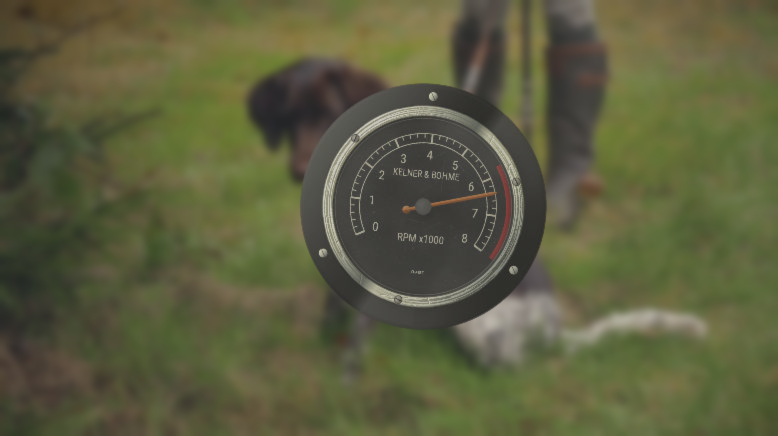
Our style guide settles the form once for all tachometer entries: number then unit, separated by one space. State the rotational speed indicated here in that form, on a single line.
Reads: 6400 rpm
